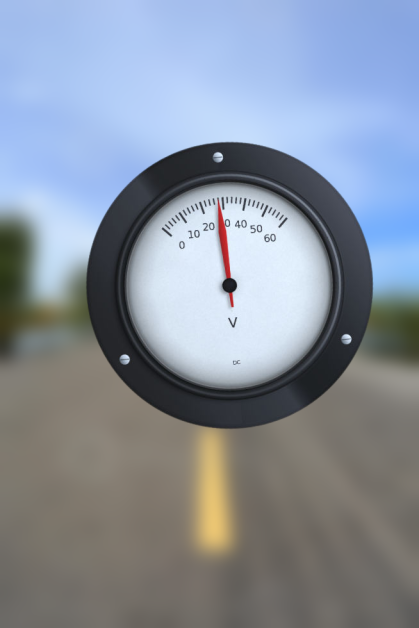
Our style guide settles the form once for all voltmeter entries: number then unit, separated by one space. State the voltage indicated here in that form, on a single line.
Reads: 28 V
